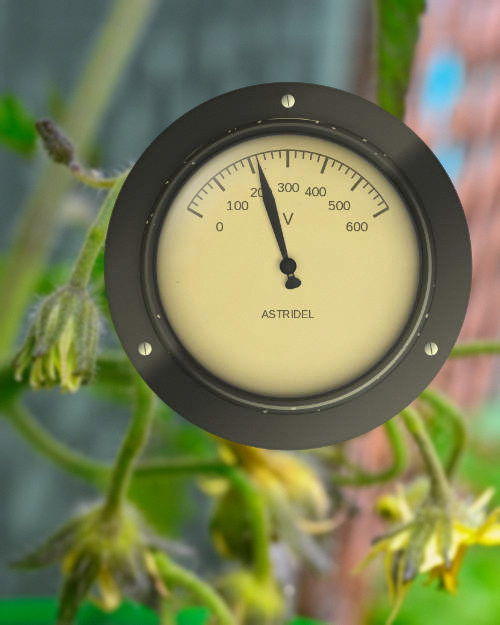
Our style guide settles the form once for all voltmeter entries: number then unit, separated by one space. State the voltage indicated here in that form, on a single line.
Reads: 220 V
